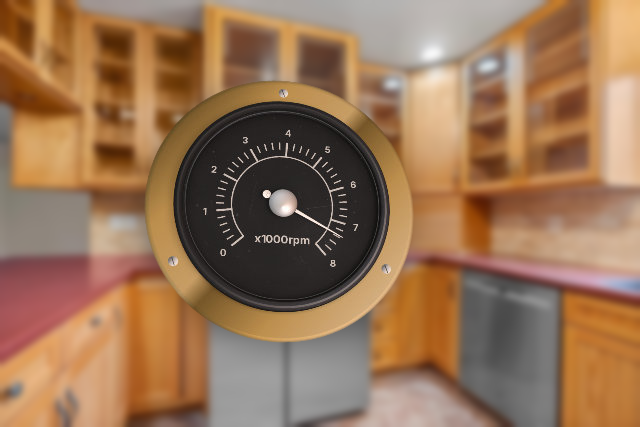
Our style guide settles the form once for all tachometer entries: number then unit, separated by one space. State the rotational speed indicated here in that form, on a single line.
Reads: 7400 rpm
